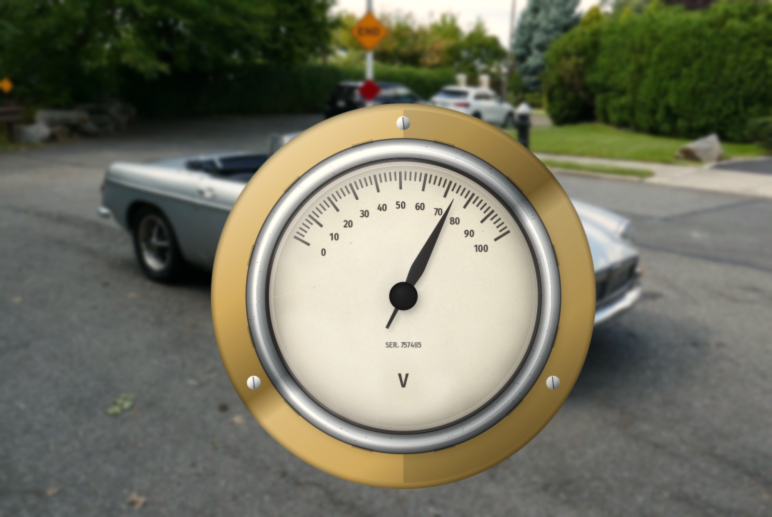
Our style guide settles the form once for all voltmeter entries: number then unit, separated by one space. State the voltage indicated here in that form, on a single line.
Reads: 74 V
